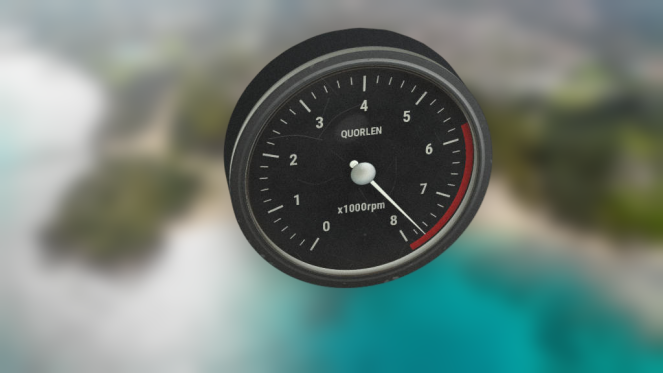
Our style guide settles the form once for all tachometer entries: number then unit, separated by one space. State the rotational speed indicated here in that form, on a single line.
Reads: 7700 rpm
